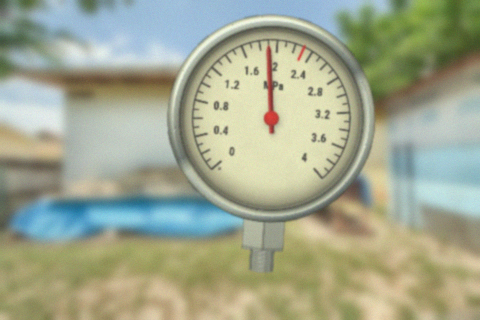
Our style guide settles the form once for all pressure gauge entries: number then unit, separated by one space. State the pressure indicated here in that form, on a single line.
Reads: 1.9 MPa
